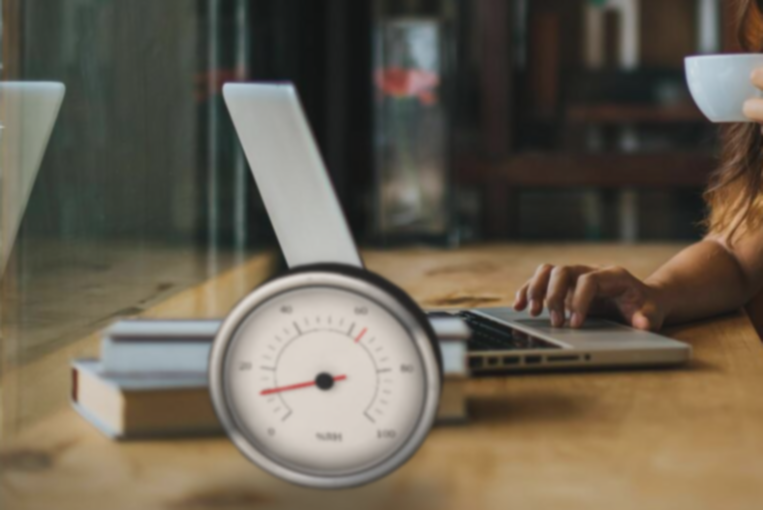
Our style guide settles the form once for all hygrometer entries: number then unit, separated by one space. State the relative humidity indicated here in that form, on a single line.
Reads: 12 %
